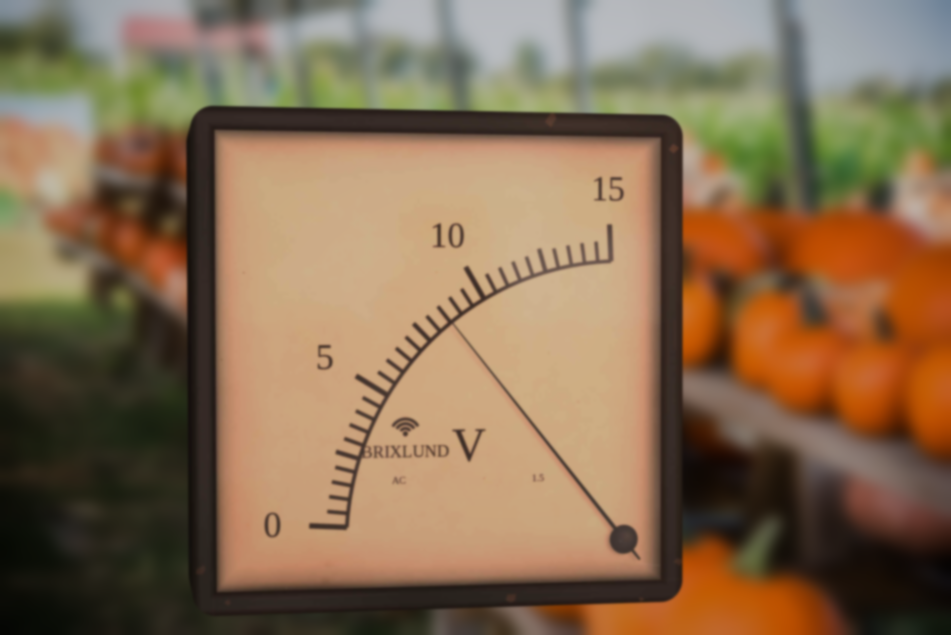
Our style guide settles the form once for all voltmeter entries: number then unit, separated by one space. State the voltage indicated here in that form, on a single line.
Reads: 8.5 V
